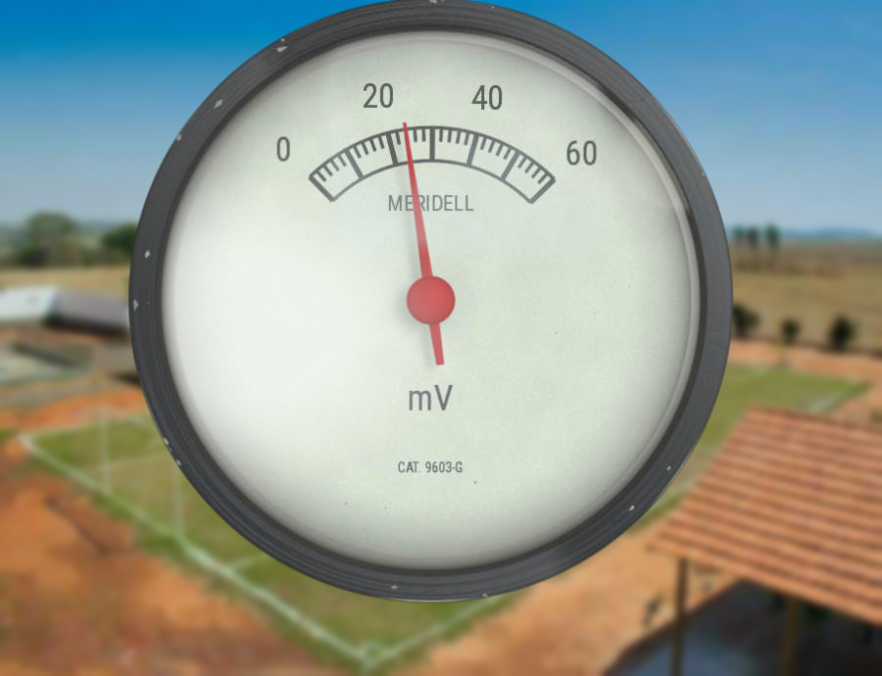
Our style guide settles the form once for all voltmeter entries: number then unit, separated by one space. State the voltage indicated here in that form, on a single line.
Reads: 24 mV
